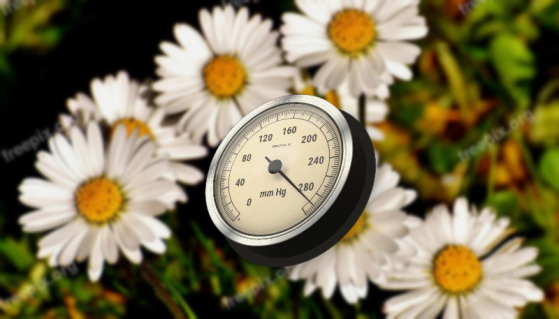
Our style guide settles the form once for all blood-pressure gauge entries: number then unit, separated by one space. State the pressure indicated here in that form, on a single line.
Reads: 290 mmHg
